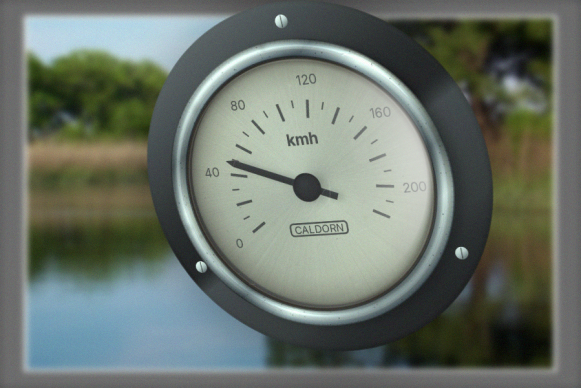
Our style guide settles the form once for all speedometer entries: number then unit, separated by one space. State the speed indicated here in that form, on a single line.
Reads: 50 km/h
